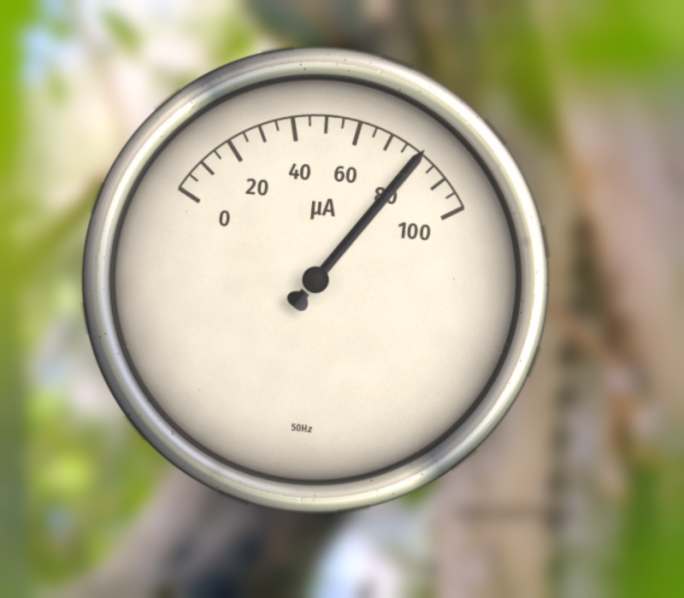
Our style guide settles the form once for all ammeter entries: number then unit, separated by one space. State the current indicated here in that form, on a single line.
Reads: 80 µA
